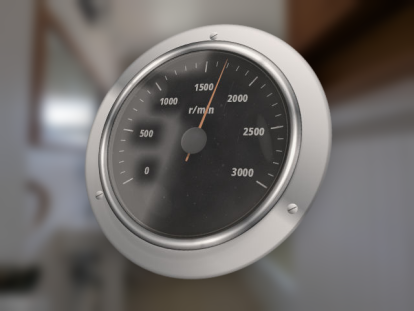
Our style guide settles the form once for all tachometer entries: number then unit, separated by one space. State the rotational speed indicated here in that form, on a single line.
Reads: 1700 rpm
